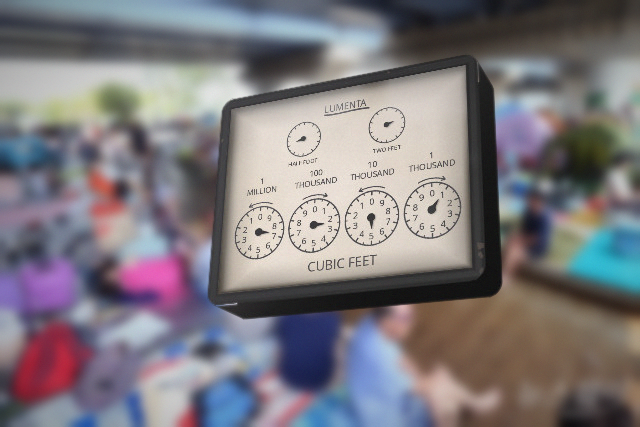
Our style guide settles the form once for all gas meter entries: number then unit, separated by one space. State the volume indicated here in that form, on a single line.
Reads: 725100 ft³
